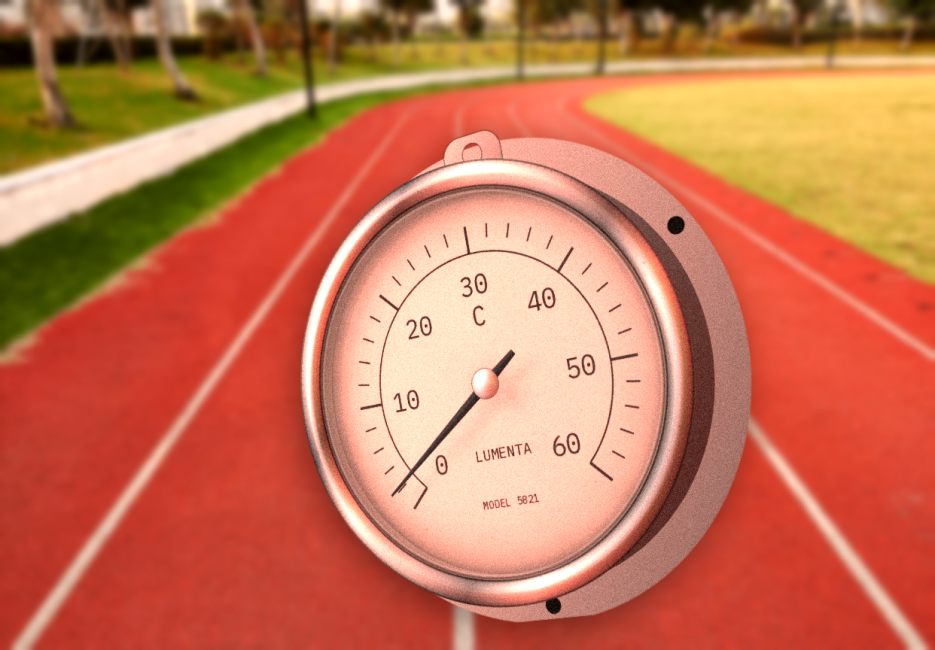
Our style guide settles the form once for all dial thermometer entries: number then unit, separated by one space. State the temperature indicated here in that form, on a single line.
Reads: 2 °C
